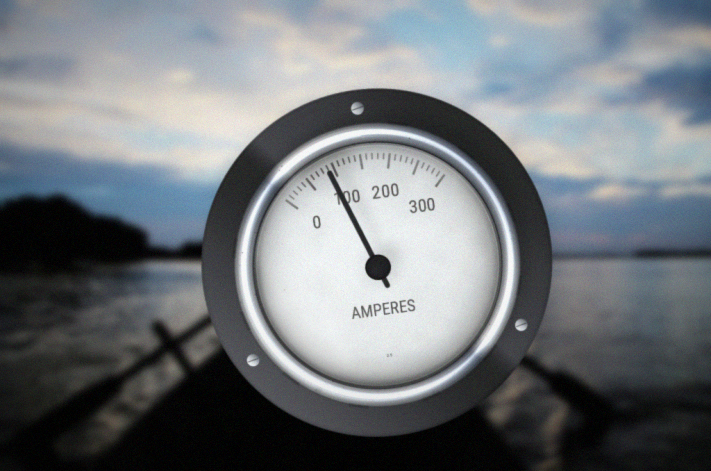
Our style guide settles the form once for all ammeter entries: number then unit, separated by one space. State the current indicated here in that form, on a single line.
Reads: 90 A
